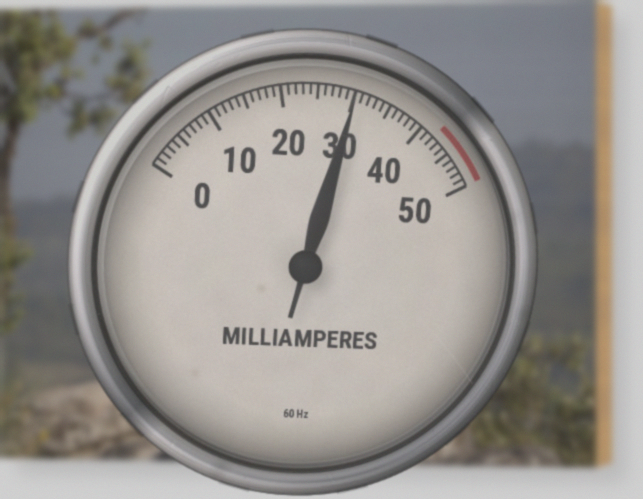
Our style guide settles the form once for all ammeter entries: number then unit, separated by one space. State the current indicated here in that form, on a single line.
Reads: 30 mA
